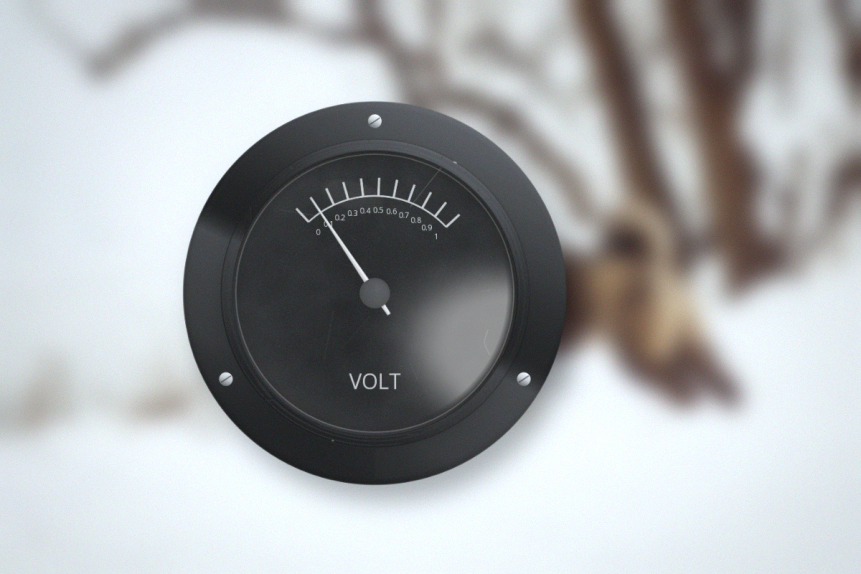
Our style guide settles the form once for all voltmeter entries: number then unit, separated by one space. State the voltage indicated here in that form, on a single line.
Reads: 0.1 V
